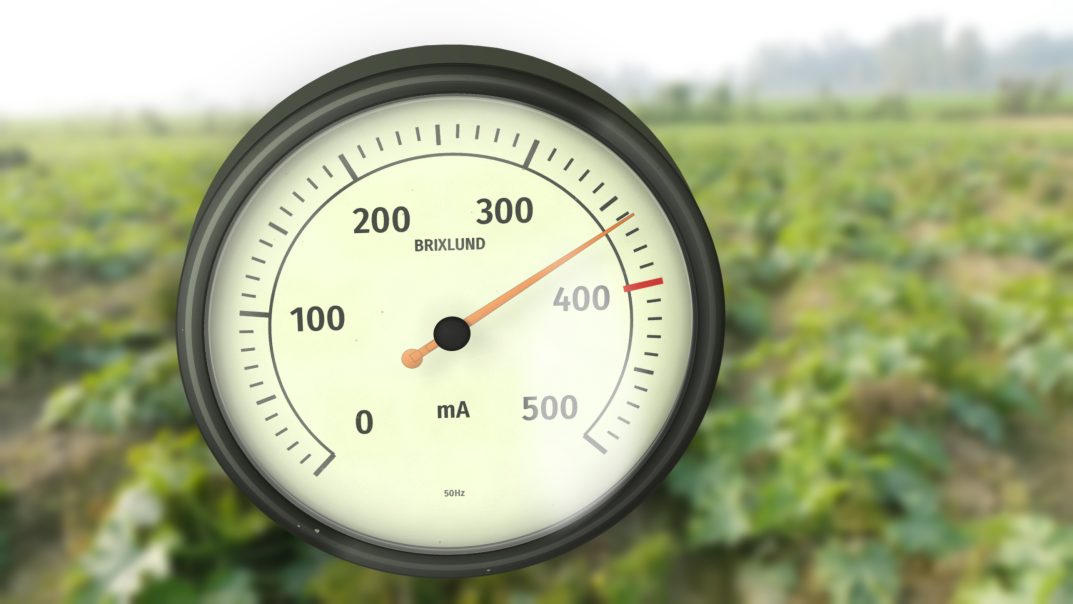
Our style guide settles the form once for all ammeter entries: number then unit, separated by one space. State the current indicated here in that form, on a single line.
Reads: 360 mA
